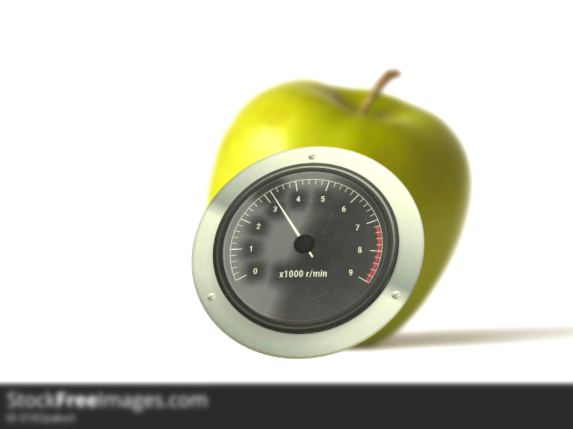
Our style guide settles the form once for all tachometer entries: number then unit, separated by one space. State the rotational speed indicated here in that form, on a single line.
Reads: 3200 rpm
